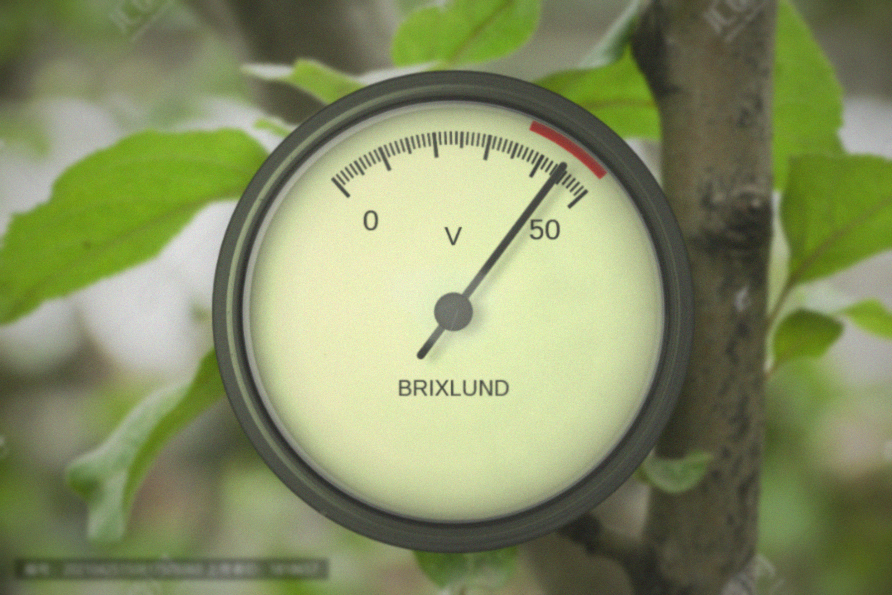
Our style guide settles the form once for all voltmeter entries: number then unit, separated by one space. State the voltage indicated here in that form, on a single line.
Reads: 44 V
